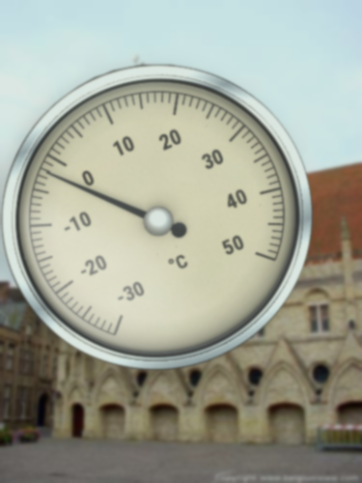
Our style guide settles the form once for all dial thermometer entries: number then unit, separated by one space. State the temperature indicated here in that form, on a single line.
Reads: -2 °C
